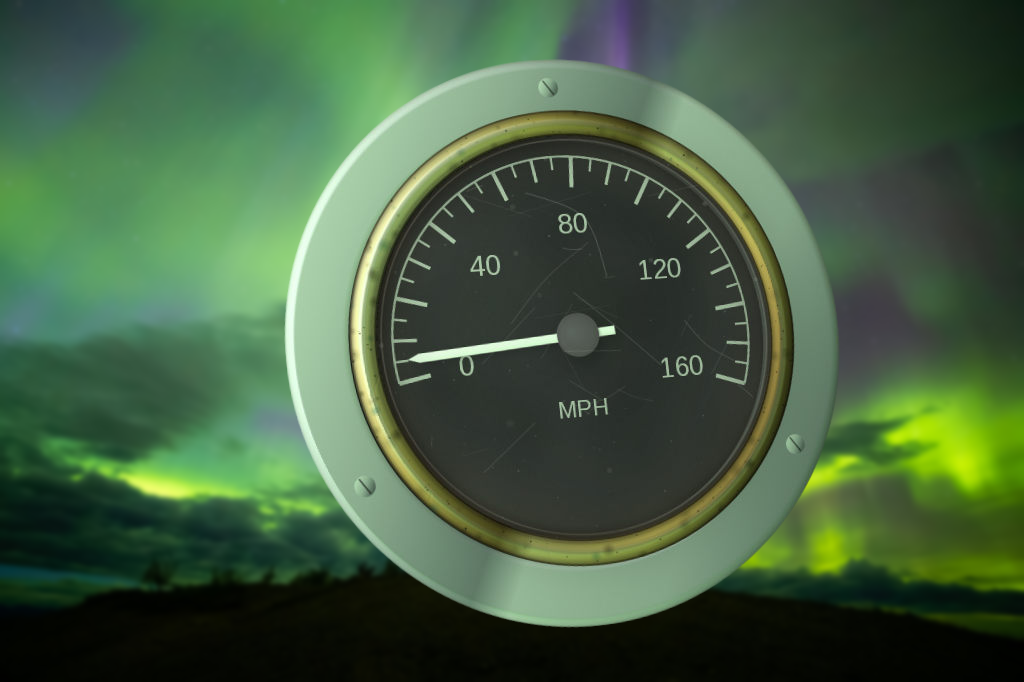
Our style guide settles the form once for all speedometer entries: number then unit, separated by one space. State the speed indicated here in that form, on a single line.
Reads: 5 mph
